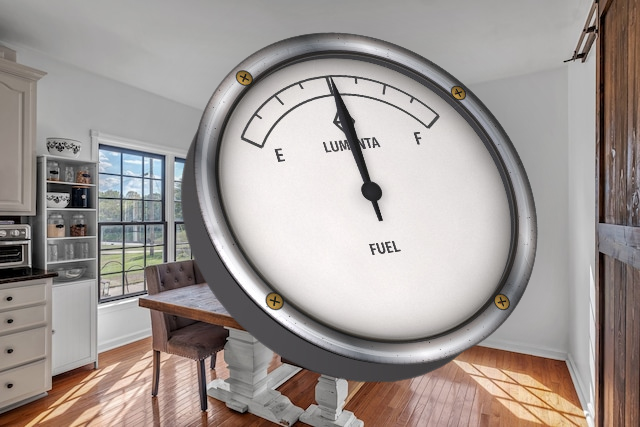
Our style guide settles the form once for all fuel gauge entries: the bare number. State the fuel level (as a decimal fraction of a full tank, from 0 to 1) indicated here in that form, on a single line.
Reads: 0.5
